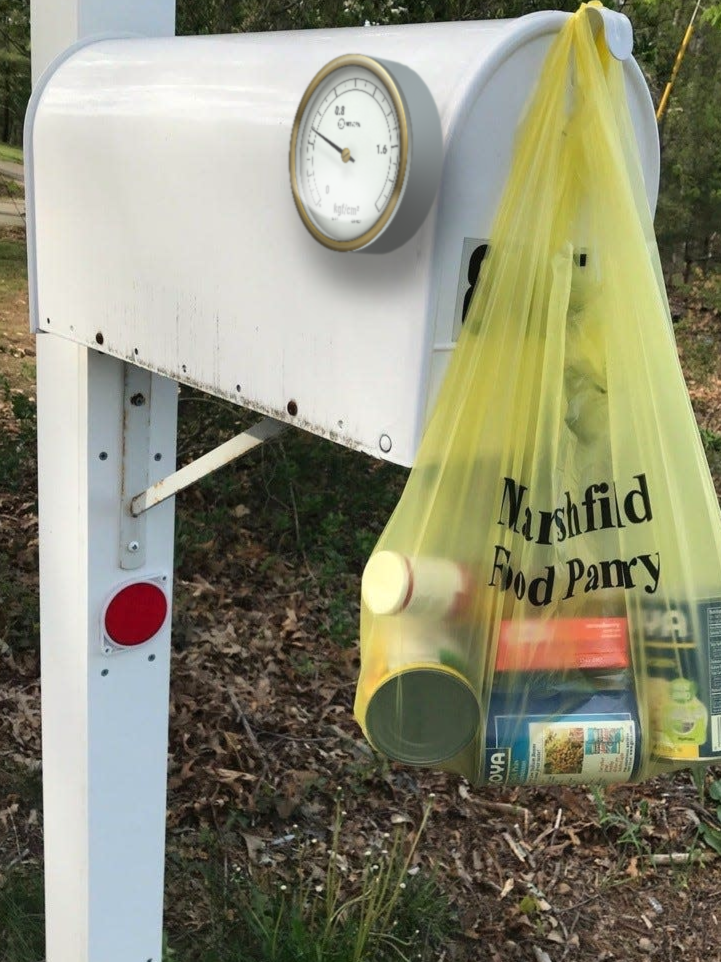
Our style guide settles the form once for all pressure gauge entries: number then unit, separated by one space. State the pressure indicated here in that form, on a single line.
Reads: 0.5 kg/cm²
